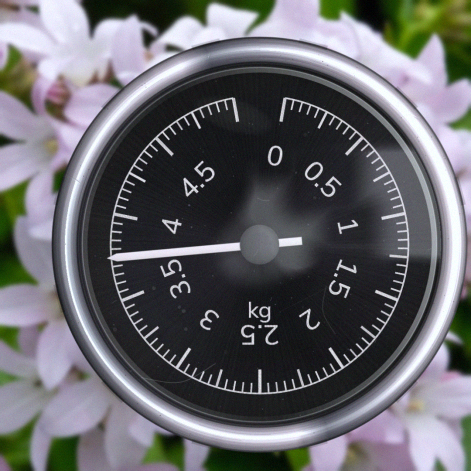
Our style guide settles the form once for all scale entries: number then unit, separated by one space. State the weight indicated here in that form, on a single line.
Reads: 3.75 kg
